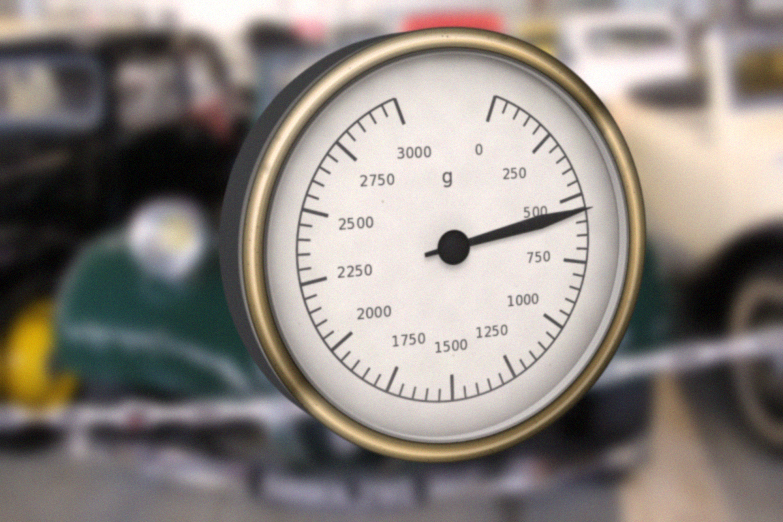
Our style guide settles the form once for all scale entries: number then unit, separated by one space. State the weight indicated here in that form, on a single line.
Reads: 550 g
